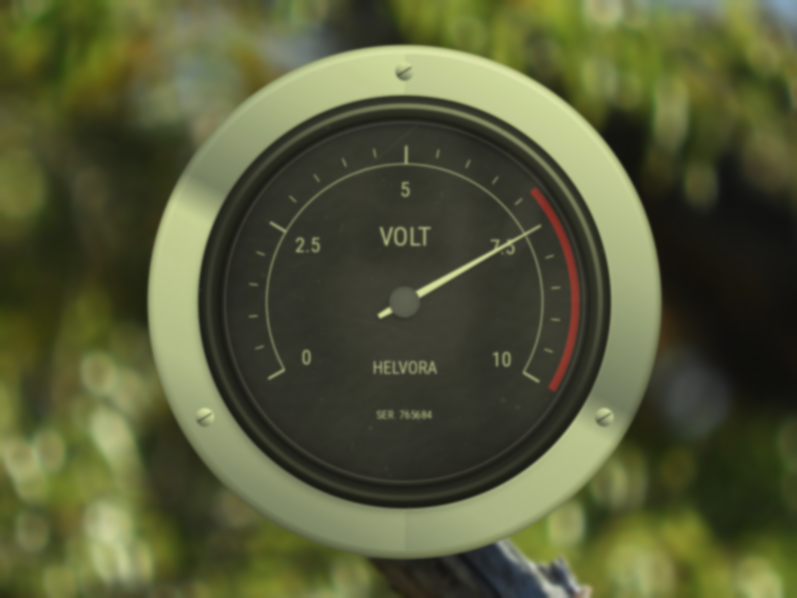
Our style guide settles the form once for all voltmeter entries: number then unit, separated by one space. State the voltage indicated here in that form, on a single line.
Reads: 7.5 V
